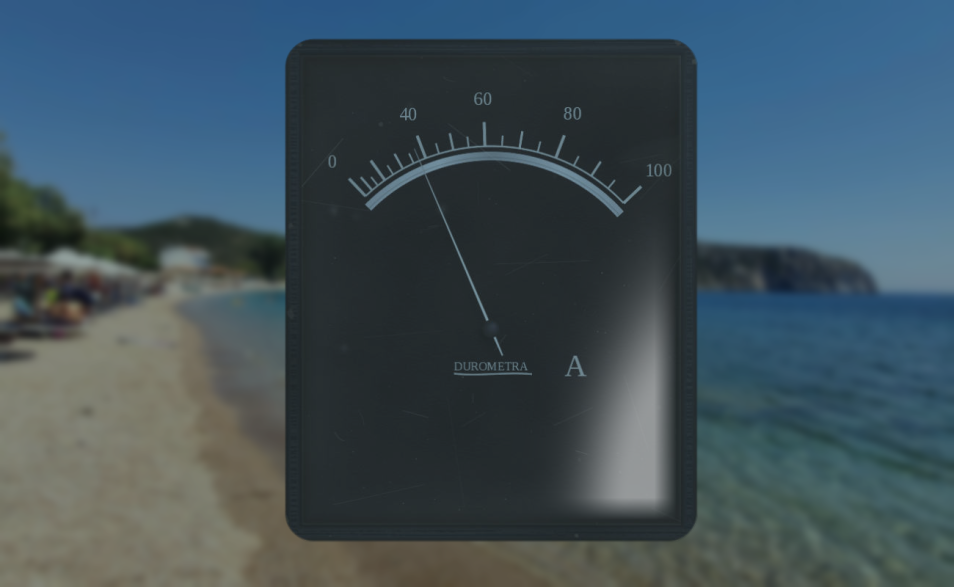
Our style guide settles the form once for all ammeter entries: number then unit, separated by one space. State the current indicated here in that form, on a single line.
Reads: 37.5 A
